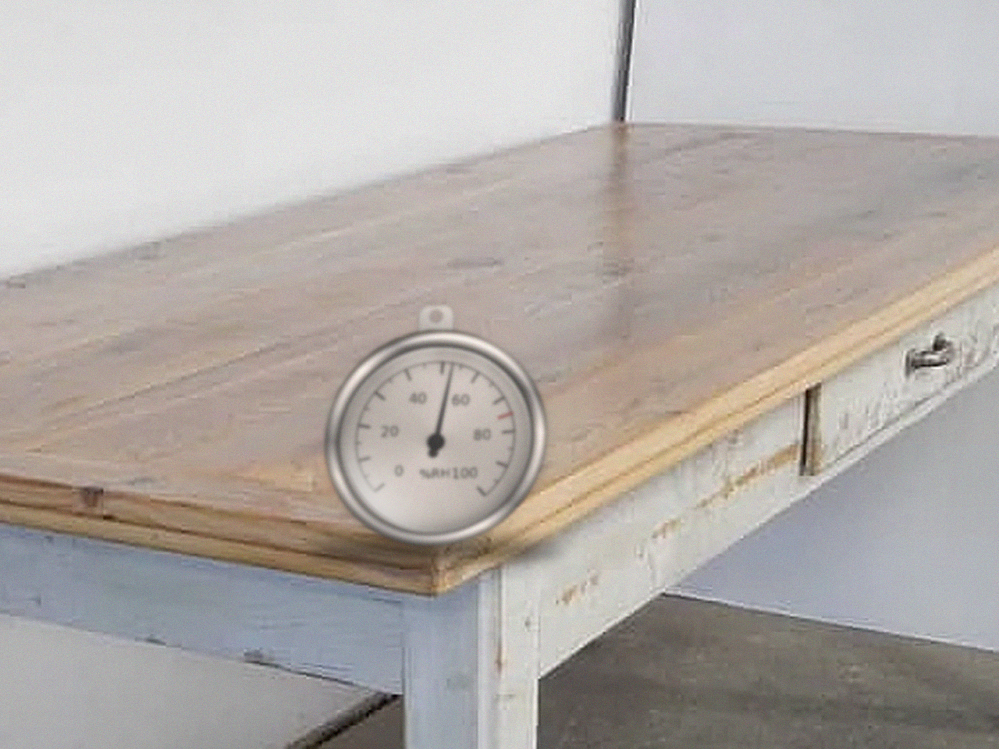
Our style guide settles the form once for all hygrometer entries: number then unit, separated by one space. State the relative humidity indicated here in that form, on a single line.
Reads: 52.5 %
